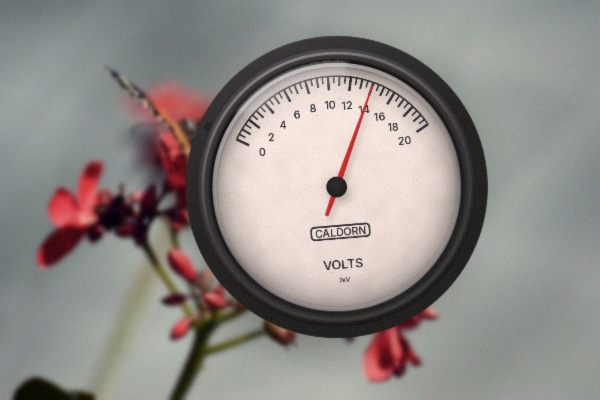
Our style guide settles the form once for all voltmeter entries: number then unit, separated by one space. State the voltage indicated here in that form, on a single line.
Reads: 14 V
